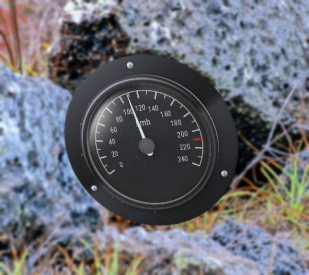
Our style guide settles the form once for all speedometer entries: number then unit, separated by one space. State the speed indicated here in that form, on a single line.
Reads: 110 km/h
